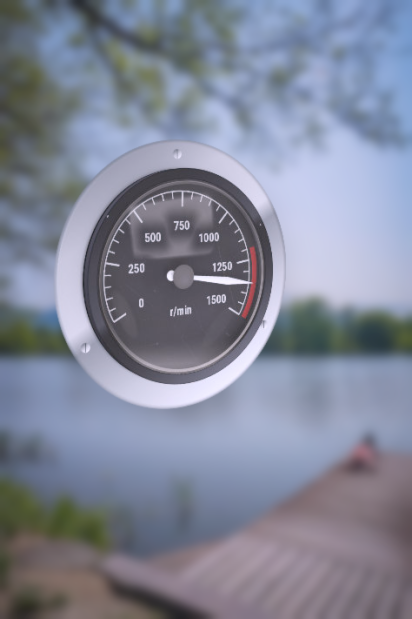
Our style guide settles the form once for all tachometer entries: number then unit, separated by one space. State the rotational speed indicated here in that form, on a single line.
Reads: 1350 rpm
